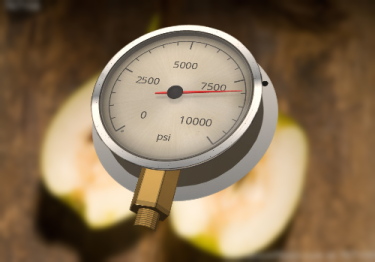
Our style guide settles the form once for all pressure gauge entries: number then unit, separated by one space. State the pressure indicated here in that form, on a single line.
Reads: 8000 psi
